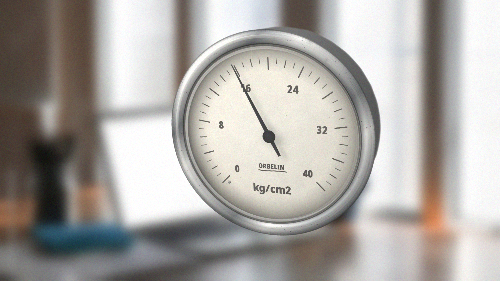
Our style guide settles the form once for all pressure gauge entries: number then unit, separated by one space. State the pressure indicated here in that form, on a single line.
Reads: 16 kg/cm²
